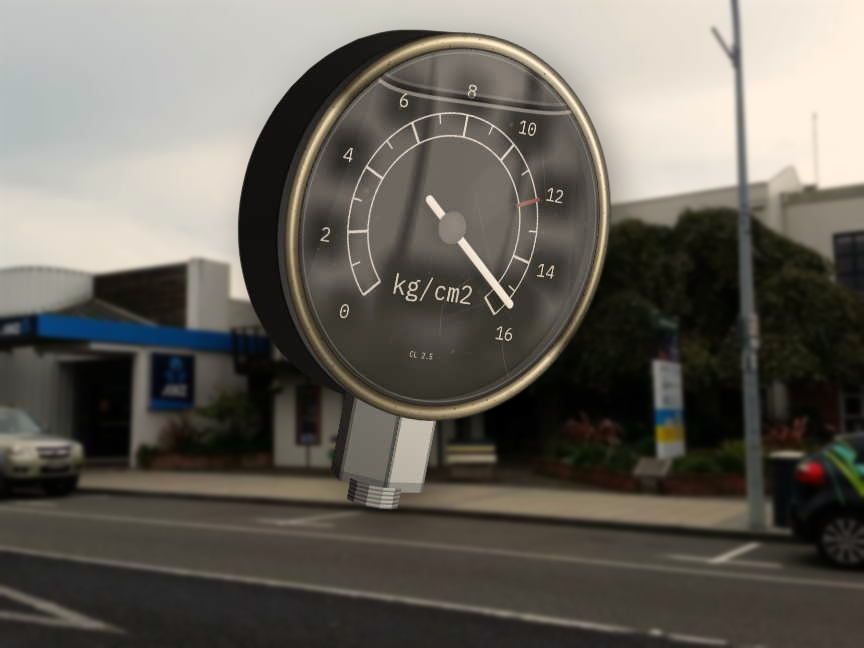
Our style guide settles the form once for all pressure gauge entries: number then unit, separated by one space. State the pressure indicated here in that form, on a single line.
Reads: 15.5 kg/cm²
